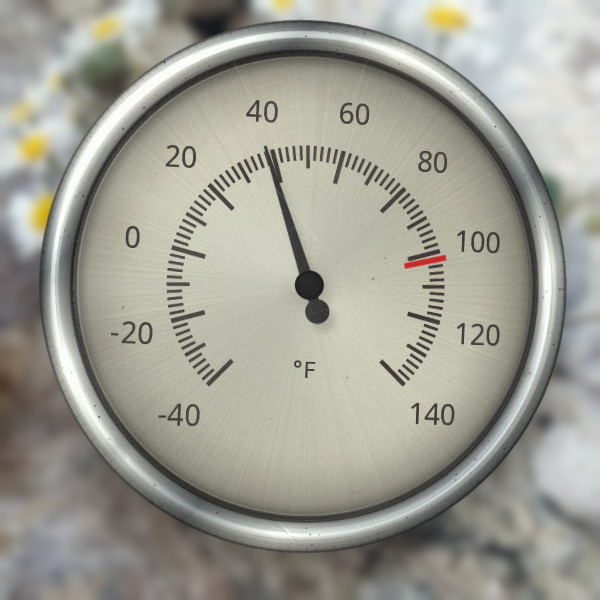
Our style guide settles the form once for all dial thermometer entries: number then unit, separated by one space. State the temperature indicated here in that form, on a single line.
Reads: 38 °F
